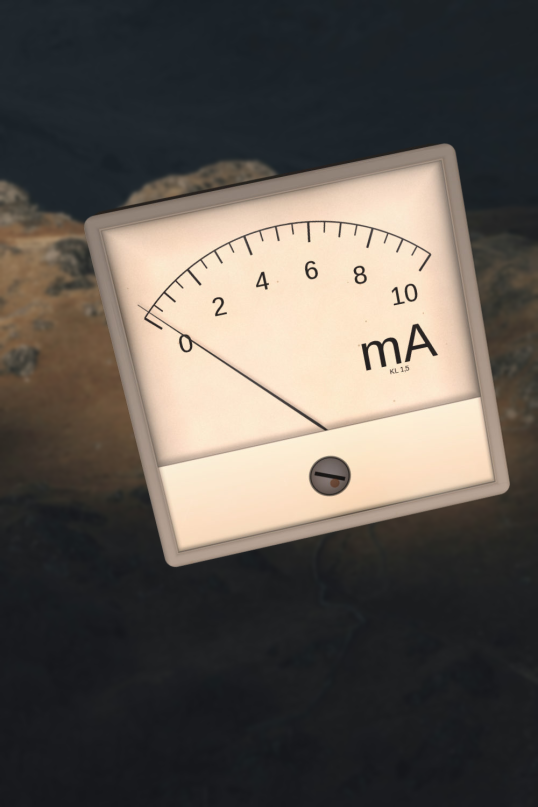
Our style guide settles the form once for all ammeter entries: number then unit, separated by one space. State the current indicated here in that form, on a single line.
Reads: 0.25 mA
